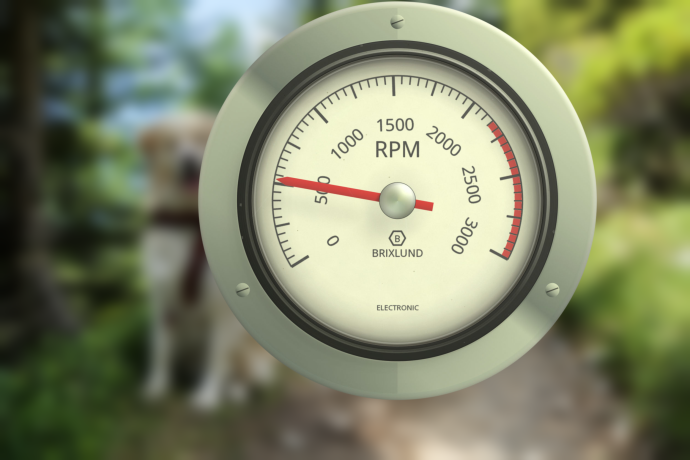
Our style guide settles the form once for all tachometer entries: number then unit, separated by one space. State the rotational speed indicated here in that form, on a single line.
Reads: 525 rpm
